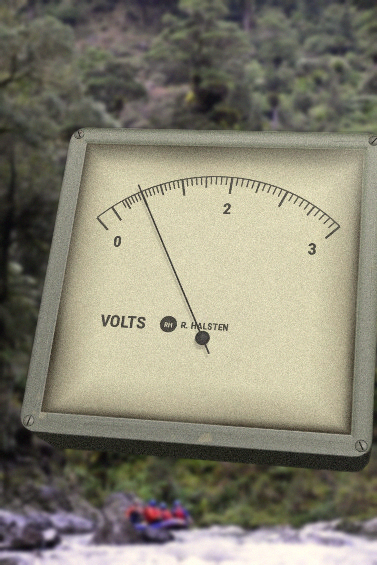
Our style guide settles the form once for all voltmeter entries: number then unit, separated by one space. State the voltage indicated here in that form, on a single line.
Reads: 1 V
